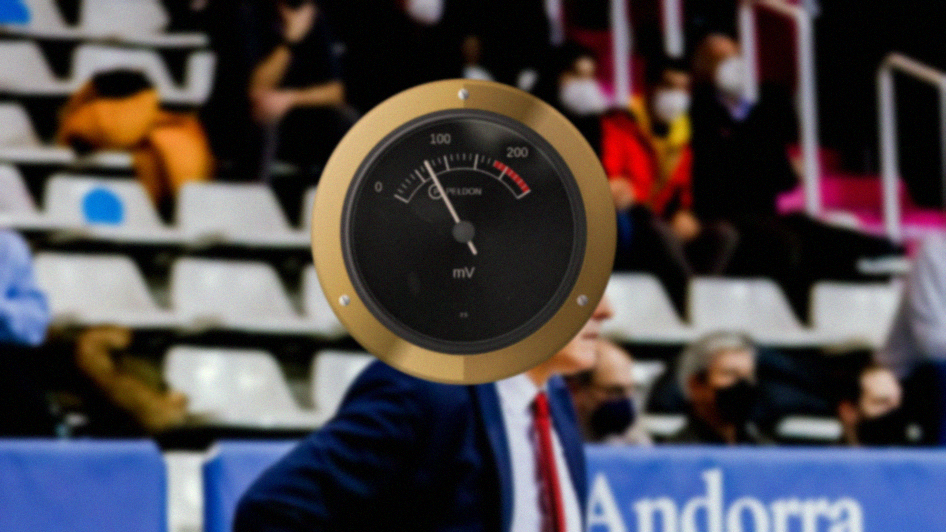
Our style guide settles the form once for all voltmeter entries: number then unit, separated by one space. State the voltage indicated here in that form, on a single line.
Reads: 70 mV
